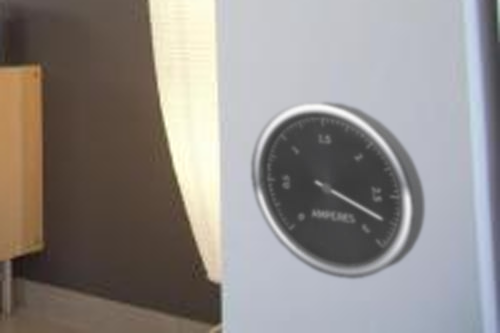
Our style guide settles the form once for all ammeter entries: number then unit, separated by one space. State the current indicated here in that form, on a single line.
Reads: 2.75 A
